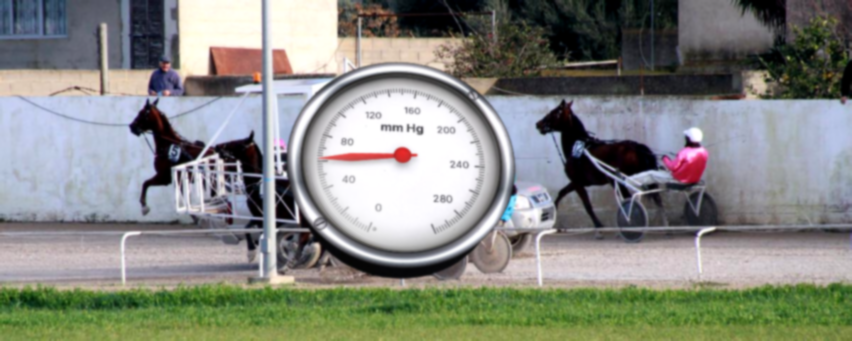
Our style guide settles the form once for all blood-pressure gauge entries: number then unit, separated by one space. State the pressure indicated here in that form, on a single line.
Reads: 60 mmHg
